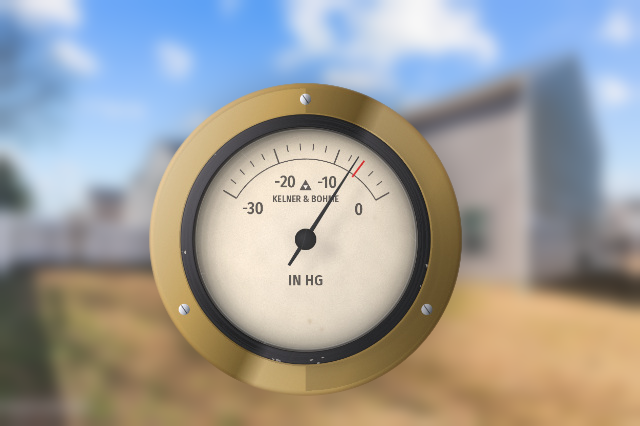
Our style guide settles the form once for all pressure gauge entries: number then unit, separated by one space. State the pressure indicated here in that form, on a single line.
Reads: -7 inHg
